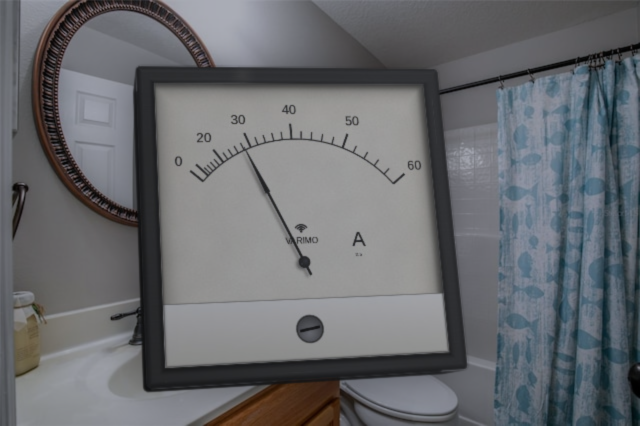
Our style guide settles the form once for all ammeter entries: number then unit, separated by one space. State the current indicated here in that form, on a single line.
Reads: 28 A
